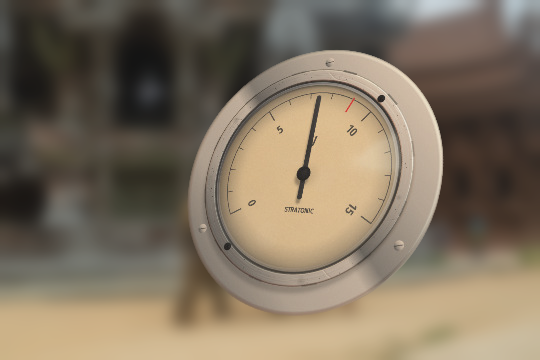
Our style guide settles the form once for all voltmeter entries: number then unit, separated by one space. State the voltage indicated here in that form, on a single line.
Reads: 7.5 V
